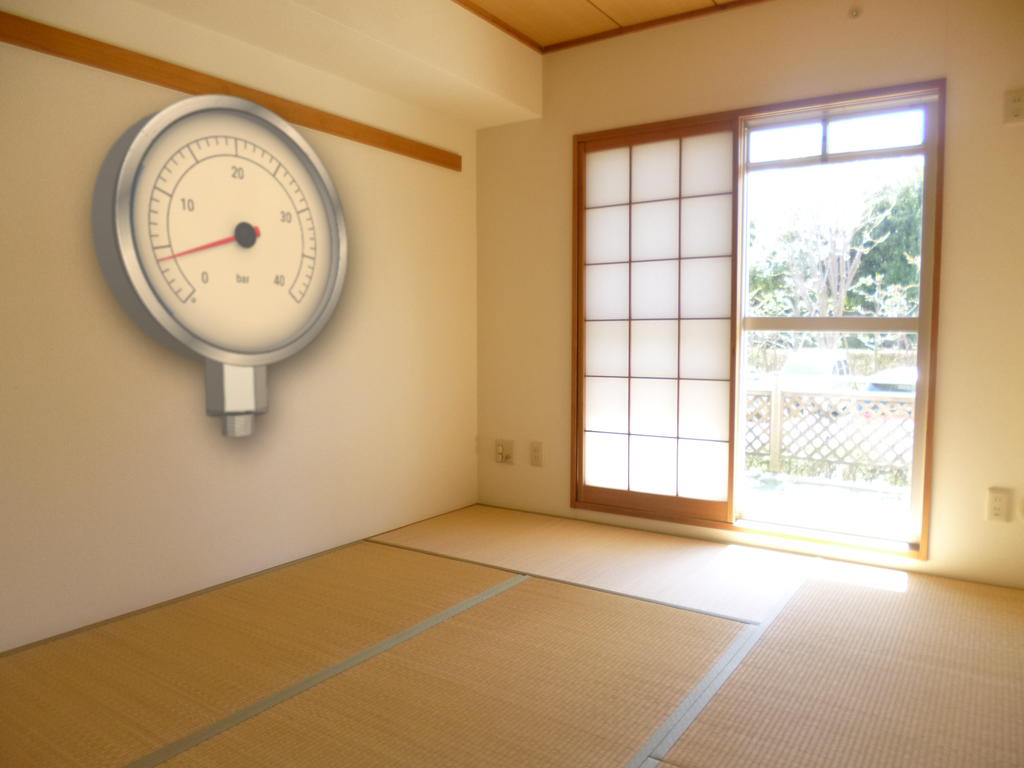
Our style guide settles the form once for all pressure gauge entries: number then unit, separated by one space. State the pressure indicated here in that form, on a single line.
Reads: 4 bar
